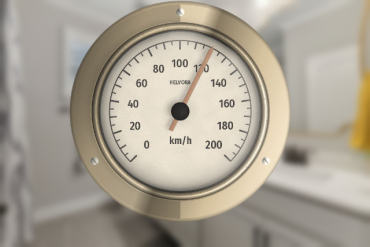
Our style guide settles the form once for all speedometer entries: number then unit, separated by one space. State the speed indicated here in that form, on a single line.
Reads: 120 km/h
